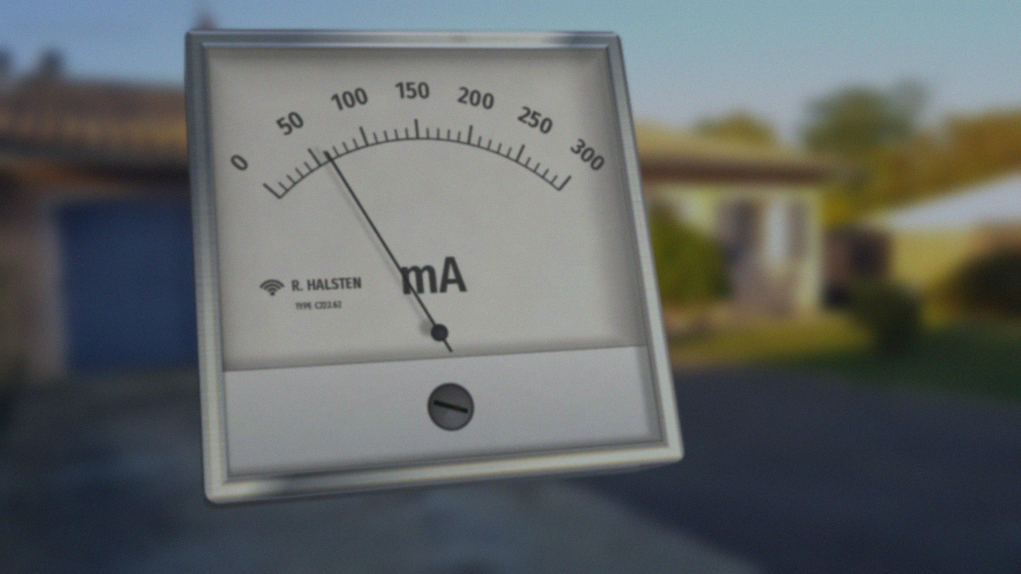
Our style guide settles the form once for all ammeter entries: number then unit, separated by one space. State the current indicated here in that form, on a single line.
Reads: 60 mA
